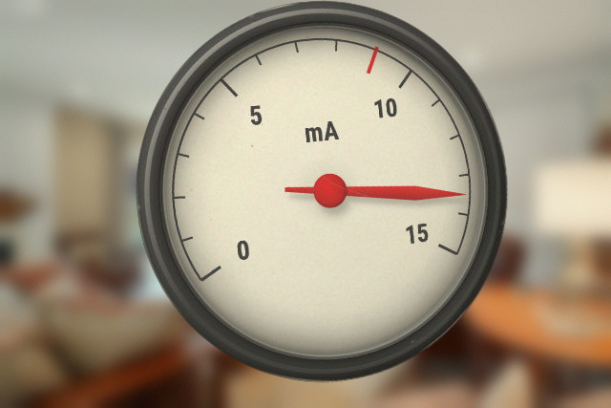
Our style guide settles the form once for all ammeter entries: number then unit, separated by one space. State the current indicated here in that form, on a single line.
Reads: 13.5 mA
